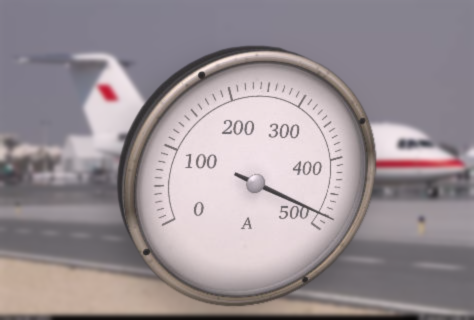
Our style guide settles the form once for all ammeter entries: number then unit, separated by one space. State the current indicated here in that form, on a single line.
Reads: 480 A
